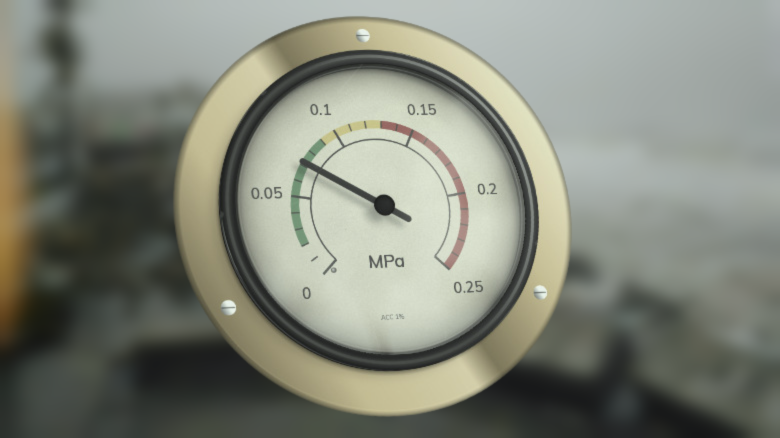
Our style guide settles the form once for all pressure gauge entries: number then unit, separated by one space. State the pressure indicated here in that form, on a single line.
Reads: 0.07 MPa
